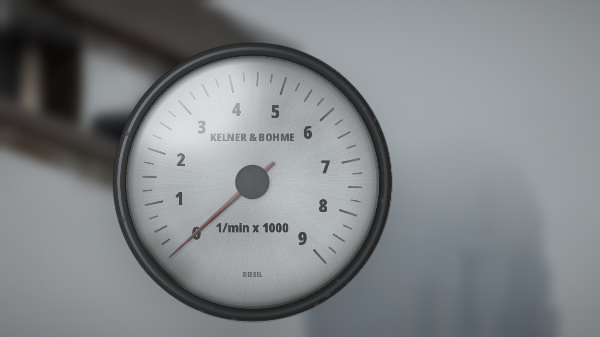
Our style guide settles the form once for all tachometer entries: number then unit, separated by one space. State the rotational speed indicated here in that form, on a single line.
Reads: 0 rpm
